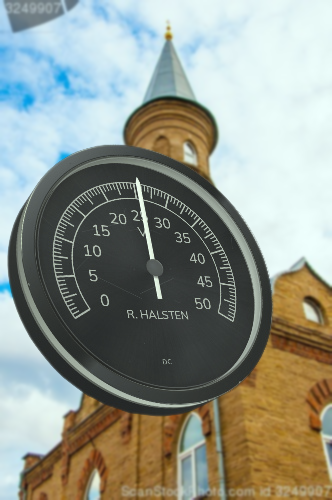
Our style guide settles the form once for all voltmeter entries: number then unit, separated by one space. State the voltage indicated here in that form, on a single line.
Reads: 25 V
